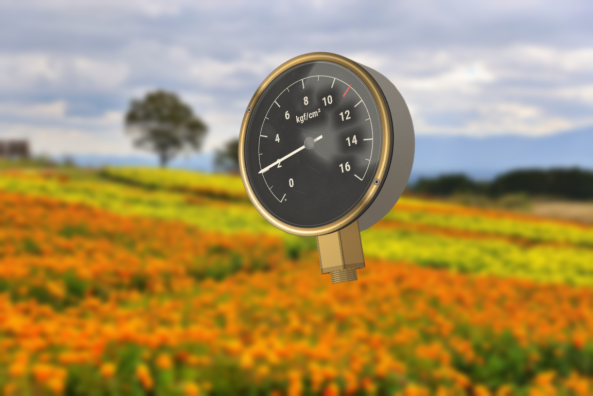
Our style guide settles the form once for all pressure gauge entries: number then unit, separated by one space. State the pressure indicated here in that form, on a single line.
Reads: 2 kg/cm²
